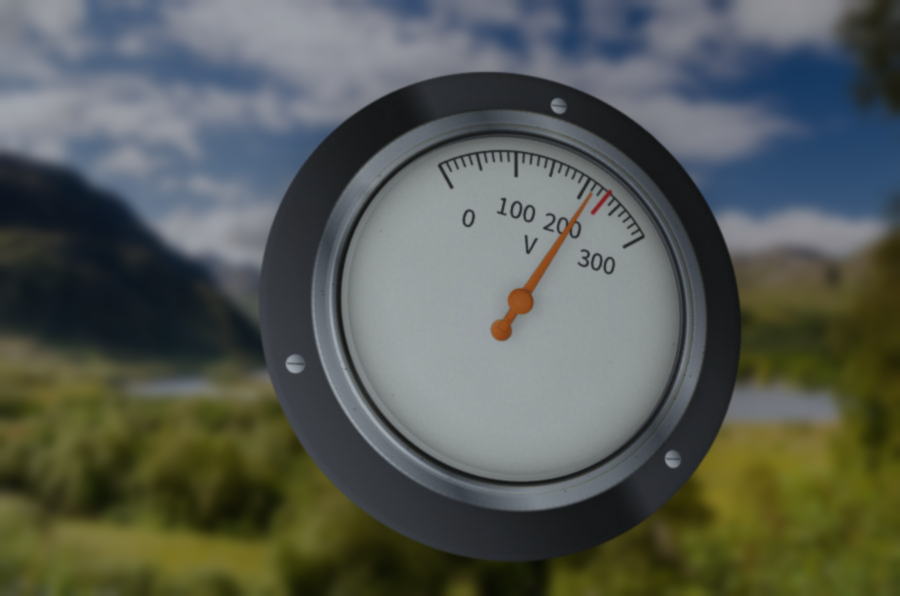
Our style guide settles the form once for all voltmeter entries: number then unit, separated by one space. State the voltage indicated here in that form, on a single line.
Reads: 210 V
